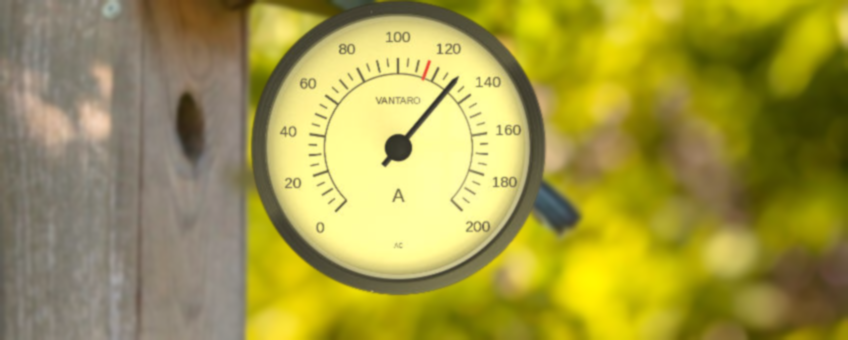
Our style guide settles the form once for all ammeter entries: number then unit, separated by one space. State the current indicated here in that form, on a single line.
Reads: 130 A
